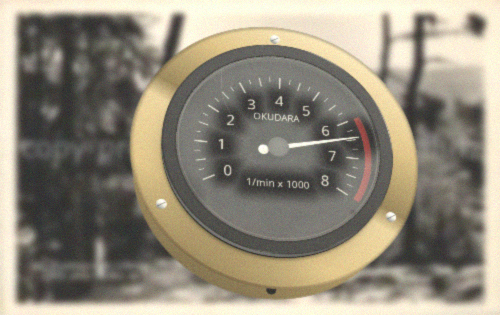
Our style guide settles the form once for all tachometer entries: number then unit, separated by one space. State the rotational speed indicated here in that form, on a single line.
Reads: 6500 rpm
